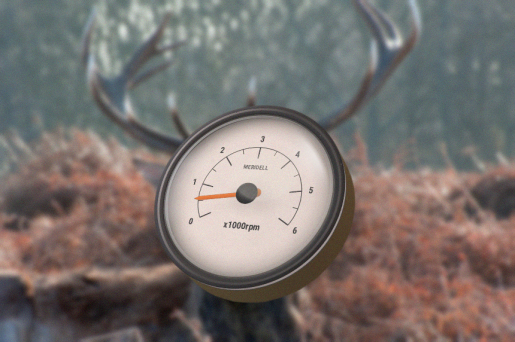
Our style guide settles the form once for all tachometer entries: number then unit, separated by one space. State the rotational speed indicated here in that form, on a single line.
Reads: 500 rpm
